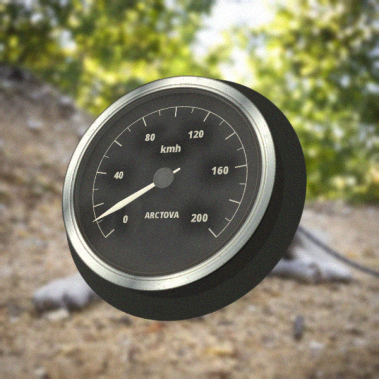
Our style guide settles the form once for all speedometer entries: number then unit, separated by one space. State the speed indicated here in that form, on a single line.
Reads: 10 km/h
